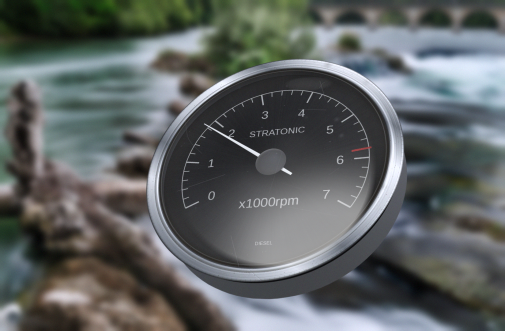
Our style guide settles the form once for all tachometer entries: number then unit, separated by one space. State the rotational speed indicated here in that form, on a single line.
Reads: 1800 rpm
